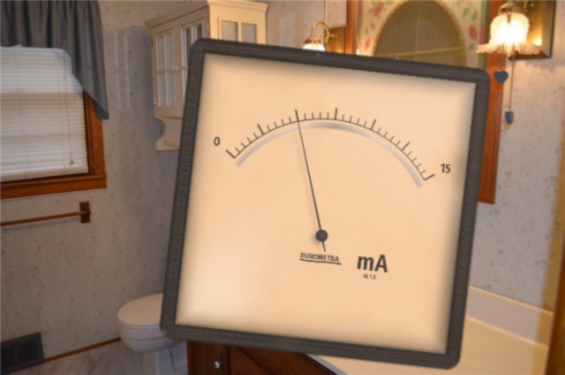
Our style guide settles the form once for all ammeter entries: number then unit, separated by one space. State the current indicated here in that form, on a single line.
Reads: 5 mA
